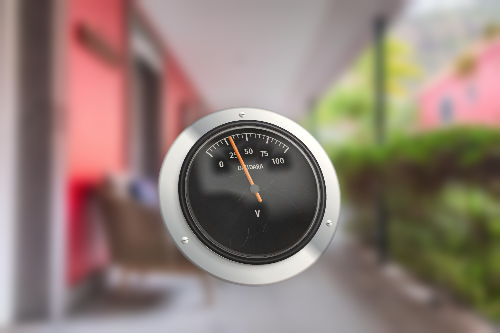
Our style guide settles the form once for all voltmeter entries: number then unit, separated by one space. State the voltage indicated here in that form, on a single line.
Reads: 30 V
